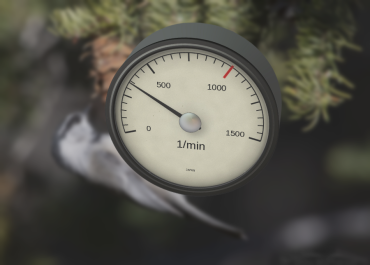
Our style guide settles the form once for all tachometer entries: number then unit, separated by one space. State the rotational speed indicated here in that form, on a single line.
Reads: 350 rpm
